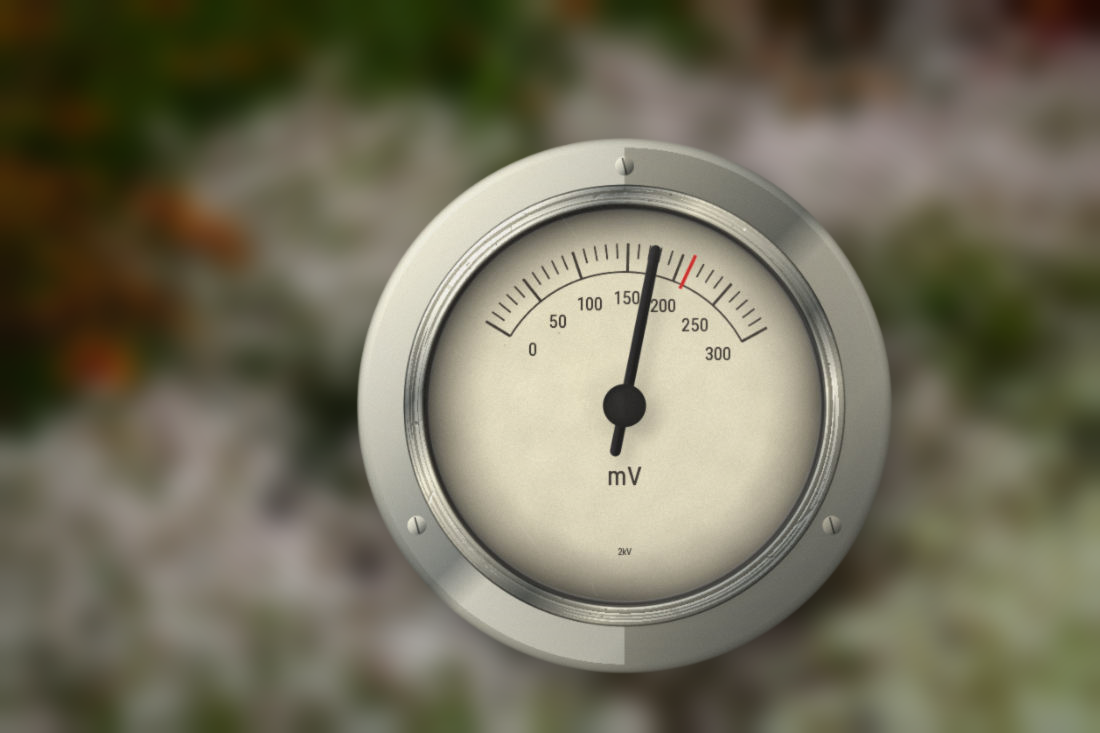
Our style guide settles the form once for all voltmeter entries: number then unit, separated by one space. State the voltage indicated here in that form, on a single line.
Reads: 175 mV
